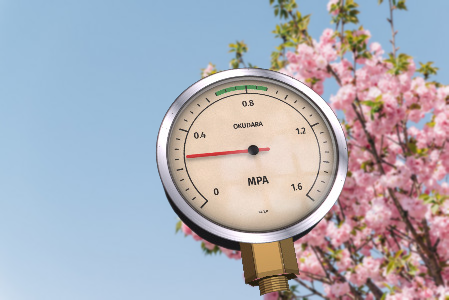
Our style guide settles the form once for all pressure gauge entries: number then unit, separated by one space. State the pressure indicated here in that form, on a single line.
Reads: 0.25 MPa
